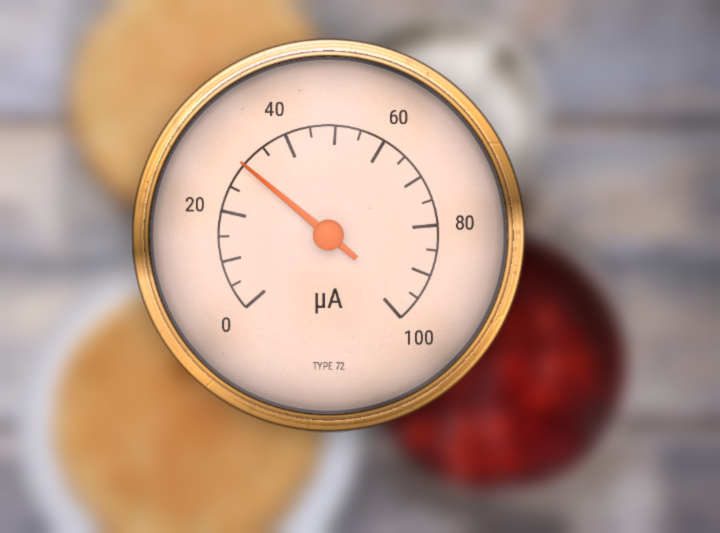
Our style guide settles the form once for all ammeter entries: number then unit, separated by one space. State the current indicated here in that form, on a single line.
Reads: 30 µA
